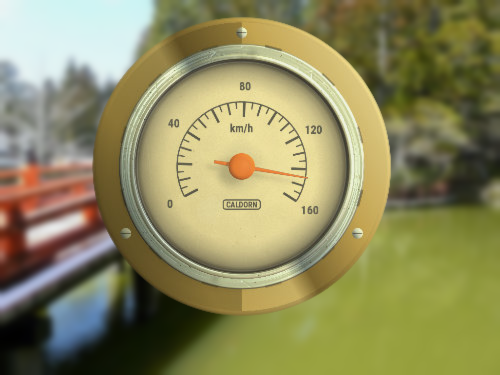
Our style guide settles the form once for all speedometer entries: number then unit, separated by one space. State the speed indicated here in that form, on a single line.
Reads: 145 km/h
